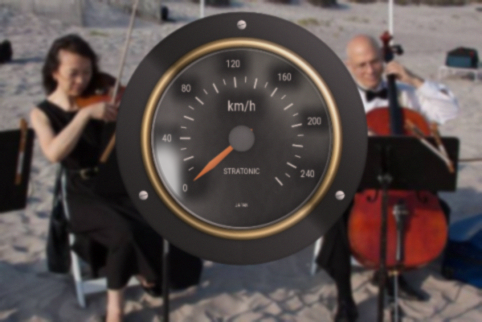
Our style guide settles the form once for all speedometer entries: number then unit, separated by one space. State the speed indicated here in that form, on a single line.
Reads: 0 km/h
